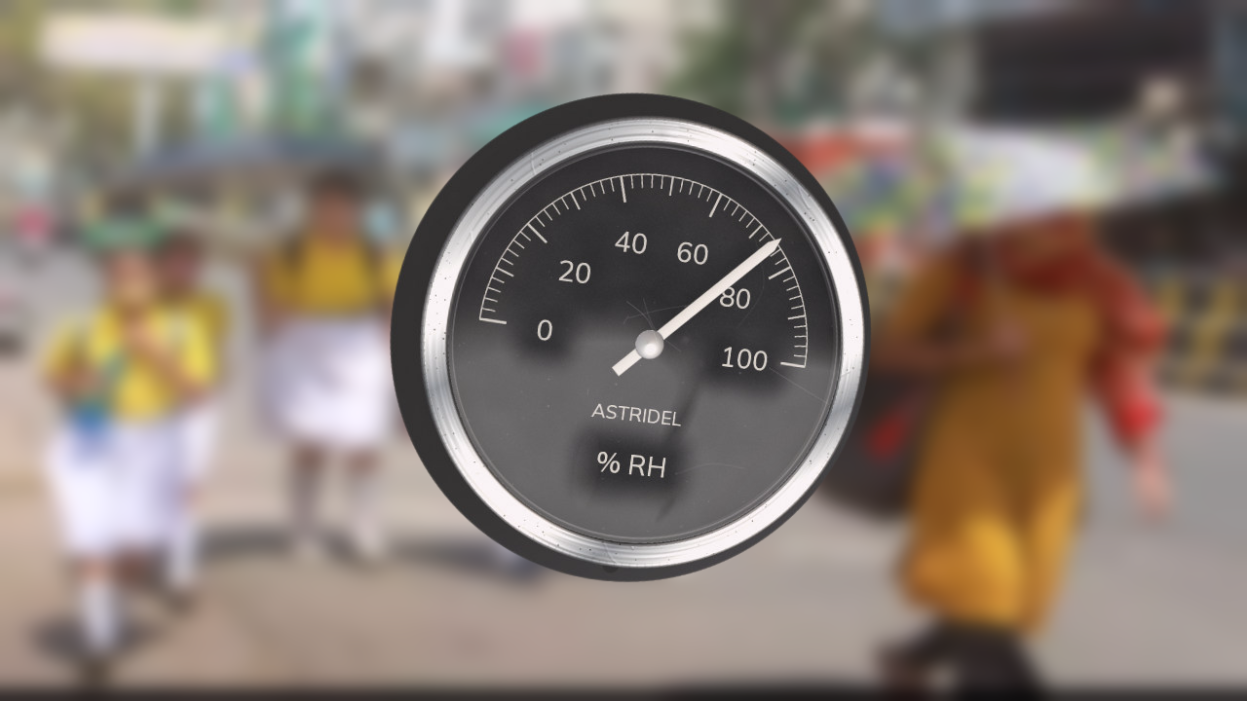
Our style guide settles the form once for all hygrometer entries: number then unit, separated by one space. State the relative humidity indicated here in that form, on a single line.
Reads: 74 %
